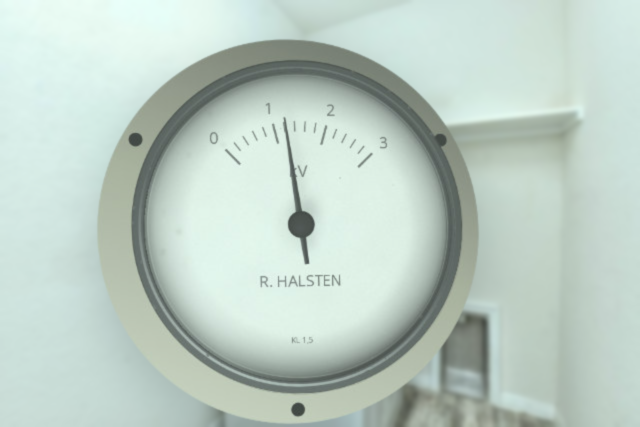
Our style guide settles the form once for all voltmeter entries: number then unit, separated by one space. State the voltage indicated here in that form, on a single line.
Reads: 1.2 kV
